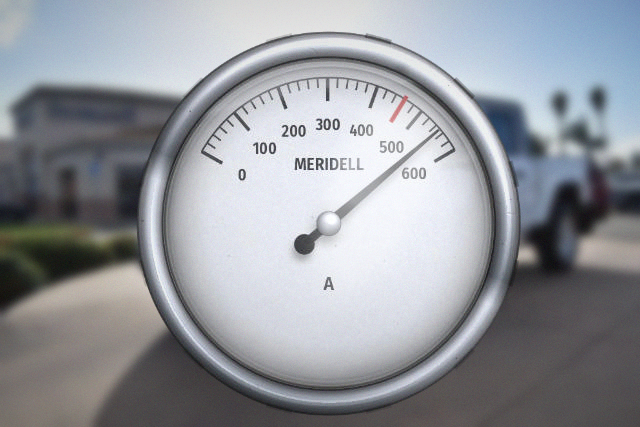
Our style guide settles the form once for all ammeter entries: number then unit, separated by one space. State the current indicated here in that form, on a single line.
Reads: 550 A
